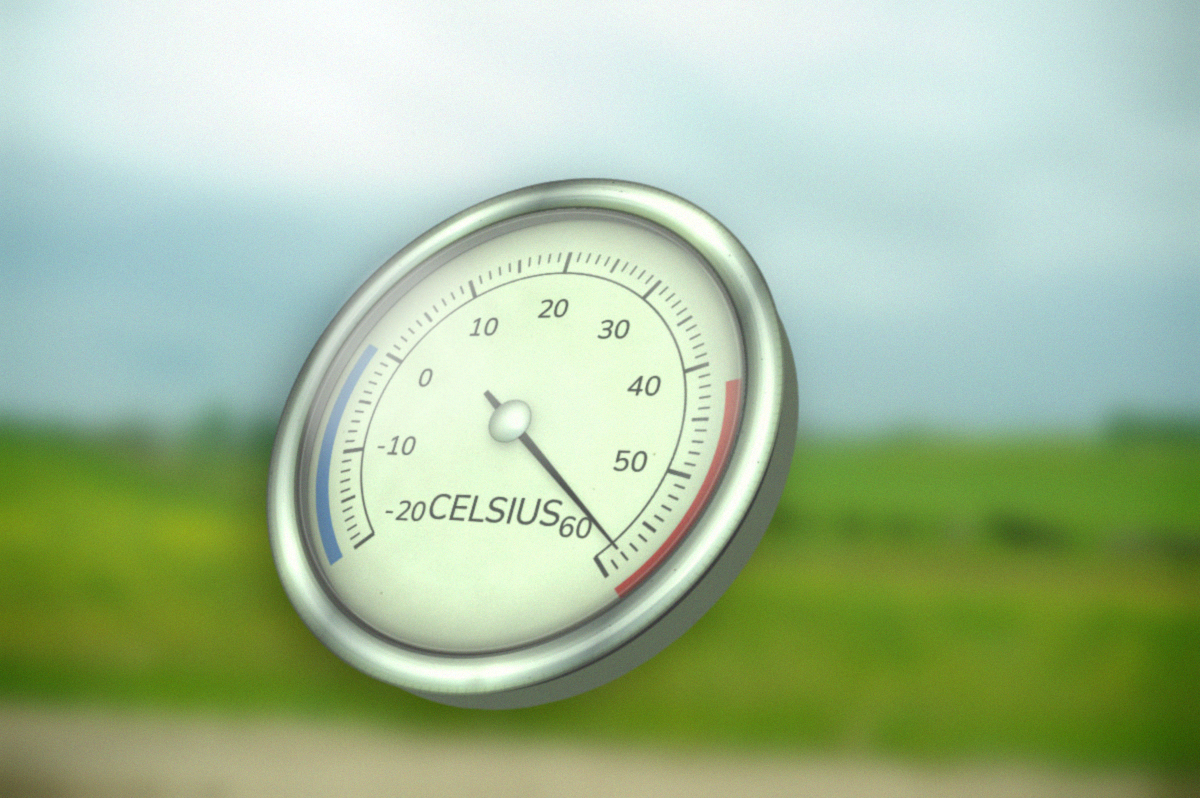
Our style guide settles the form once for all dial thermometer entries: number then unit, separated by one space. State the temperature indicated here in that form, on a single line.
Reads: 58 °C
